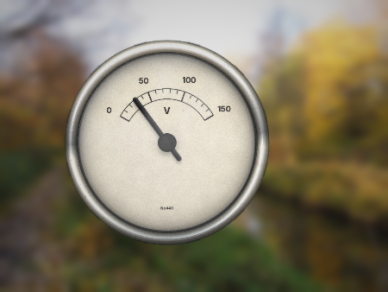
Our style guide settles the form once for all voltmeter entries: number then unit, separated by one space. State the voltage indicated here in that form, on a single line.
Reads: 30 V
